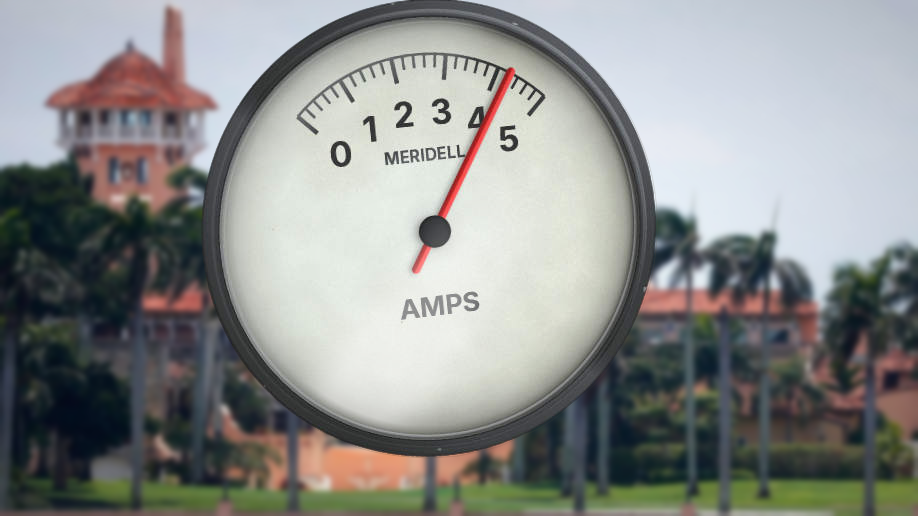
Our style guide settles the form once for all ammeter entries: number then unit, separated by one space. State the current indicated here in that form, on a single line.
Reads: 4.2 A
